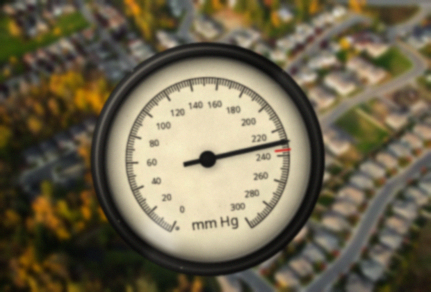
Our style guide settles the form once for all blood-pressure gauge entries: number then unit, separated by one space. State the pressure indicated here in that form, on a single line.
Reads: 230 mmHg
